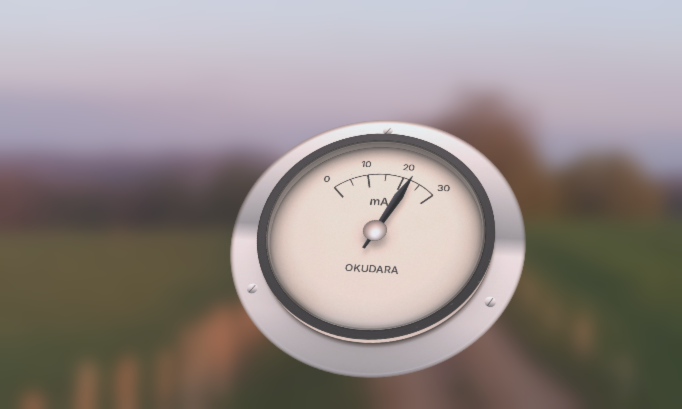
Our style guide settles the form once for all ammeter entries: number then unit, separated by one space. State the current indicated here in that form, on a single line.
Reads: 22.5 mA
